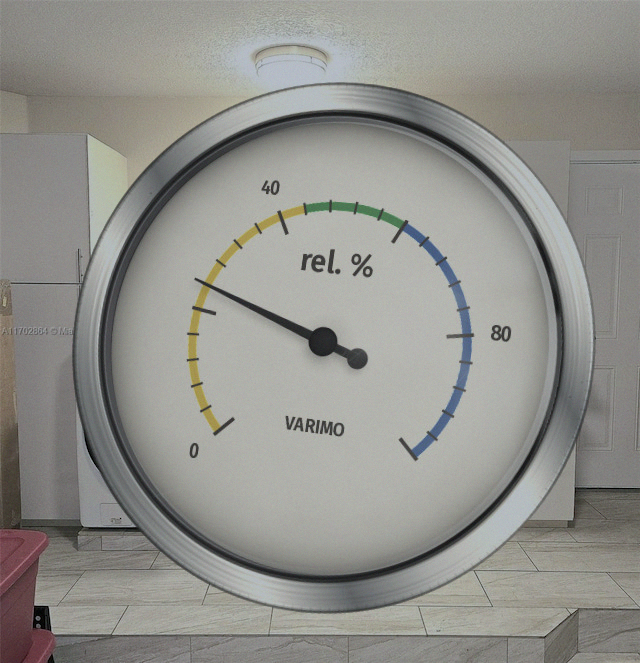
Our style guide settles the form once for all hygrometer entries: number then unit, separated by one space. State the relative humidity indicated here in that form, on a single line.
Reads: 24 %
